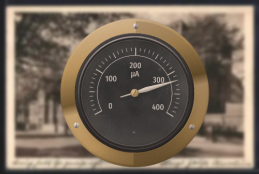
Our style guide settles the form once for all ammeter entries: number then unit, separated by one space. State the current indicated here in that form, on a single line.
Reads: 320 µA
